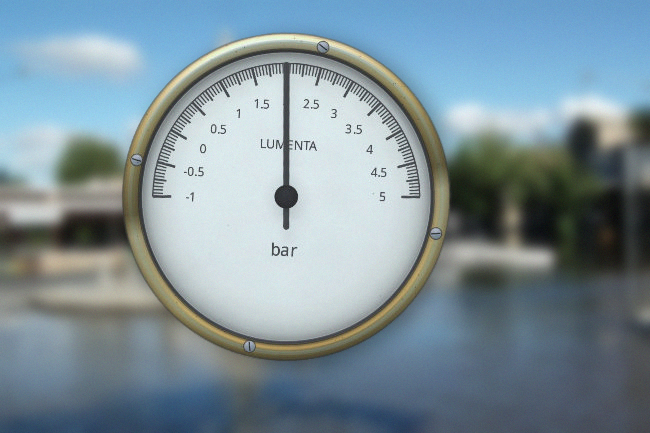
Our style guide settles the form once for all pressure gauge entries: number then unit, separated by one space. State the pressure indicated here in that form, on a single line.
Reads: 2 bar
